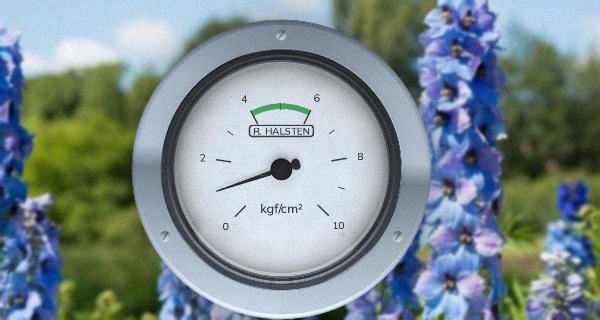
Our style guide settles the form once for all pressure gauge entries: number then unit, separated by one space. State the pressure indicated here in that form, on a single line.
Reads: 1 kg/cm²
